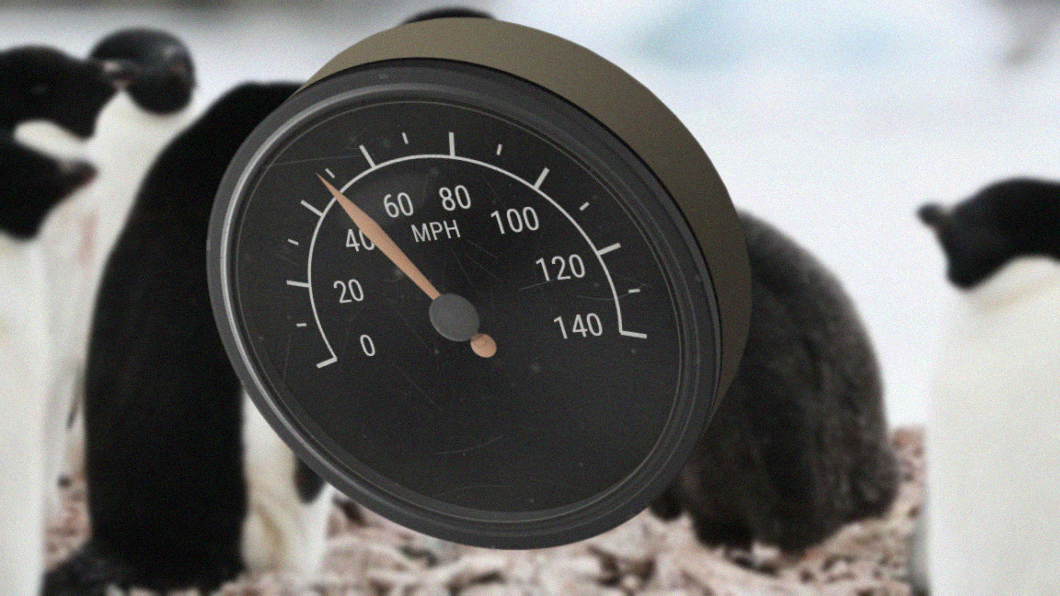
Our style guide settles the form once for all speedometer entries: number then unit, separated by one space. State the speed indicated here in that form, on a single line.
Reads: 50 mph
